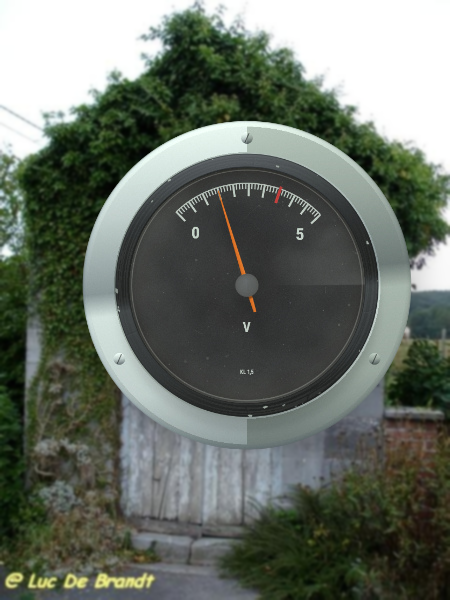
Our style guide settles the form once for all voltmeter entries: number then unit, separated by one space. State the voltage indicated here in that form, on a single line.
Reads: 1.5 V
